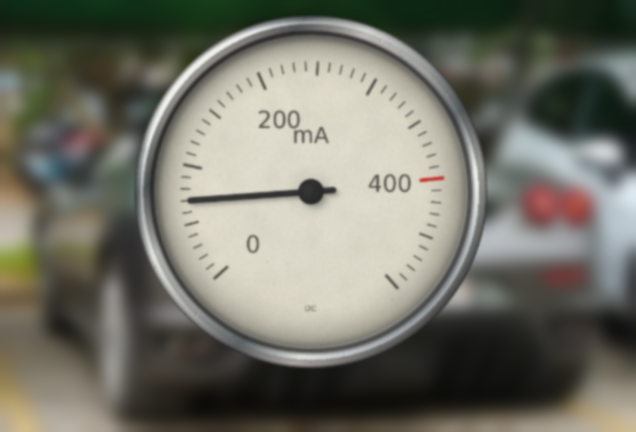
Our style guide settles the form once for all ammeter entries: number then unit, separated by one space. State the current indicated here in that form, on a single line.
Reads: 70 mA
